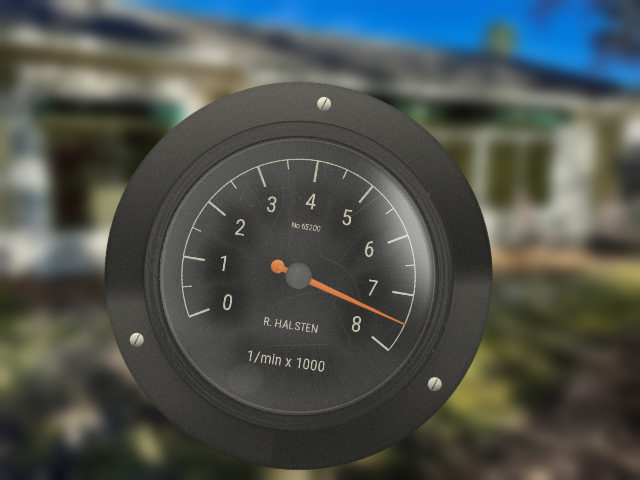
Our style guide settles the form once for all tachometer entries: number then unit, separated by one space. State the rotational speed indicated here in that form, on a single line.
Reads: 7500 rpm
